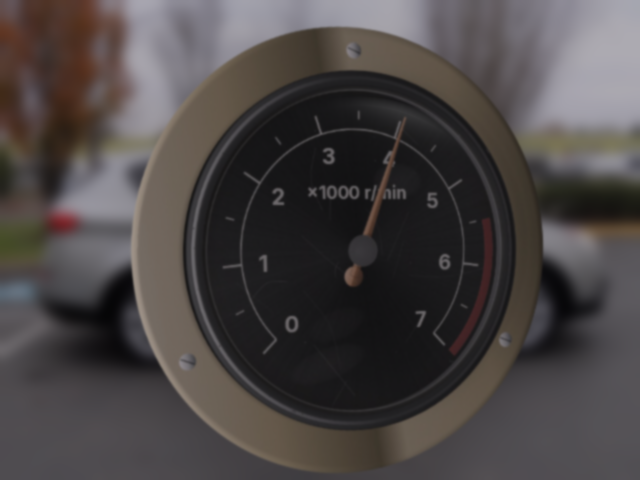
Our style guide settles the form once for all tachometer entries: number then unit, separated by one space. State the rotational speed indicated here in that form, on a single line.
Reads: 4000 rpm
